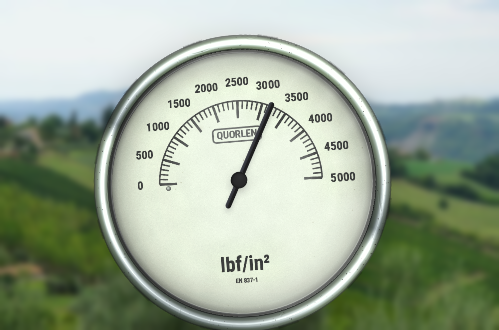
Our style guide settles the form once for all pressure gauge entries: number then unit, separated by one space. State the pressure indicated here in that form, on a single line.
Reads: 3200 psi
